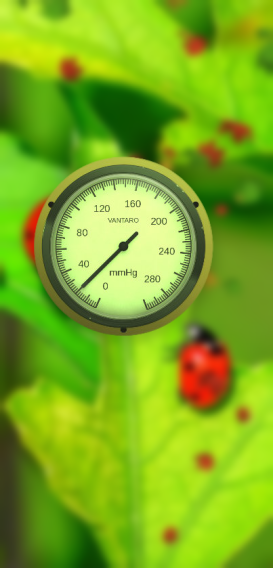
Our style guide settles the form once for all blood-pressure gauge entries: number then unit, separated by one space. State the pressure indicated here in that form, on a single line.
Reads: 20 mmHg
